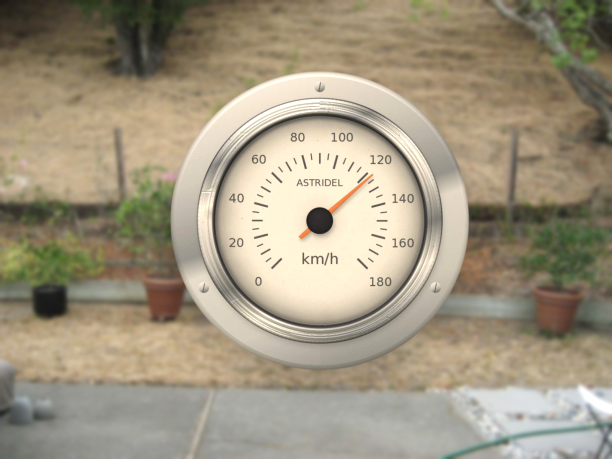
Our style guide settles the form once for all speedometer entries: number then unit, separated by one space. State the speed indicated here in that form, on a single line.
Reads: 122.5 km/h
